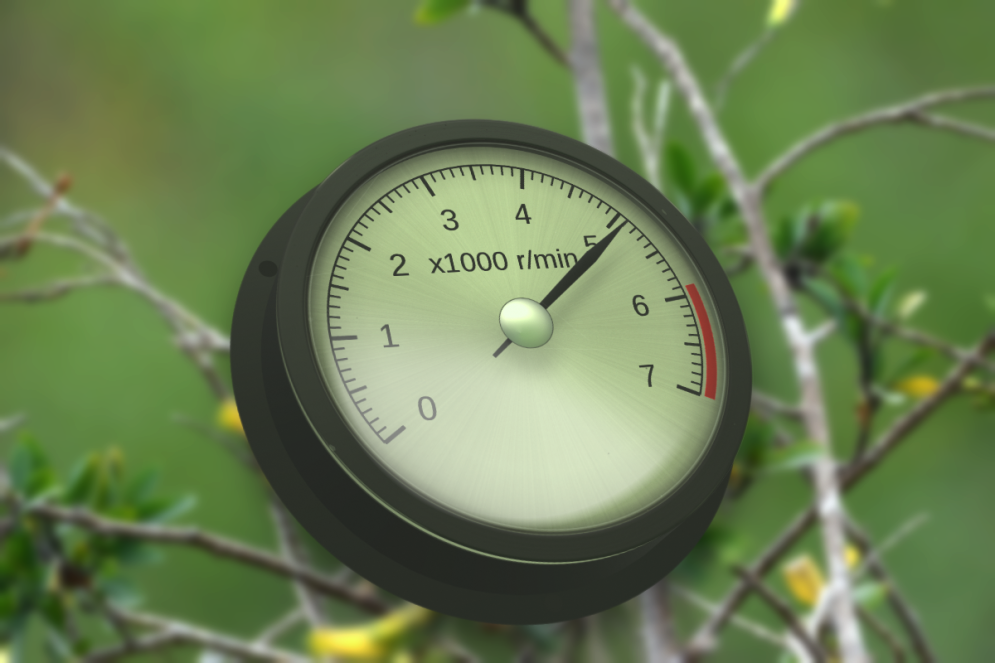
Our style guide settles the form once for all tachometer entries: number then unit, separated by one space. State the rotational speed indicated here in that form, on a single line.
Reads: 5100 rpm
